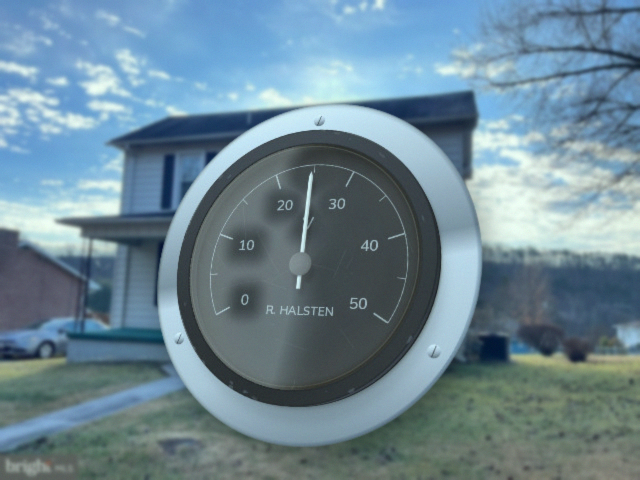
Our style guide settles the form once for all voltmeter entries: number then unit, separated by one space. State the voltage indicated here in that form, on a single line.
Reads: 25 V
